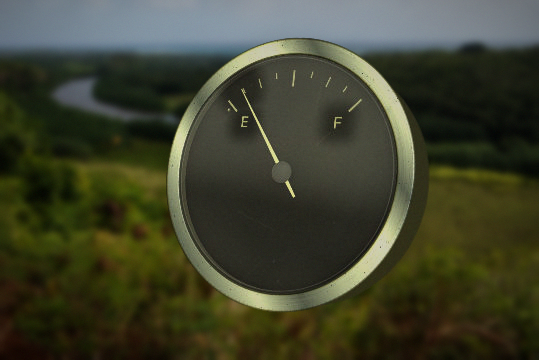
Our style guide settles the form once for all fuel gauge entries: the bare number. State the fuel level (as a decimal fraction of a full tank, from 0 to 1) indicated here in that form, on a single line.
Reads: 0.125
